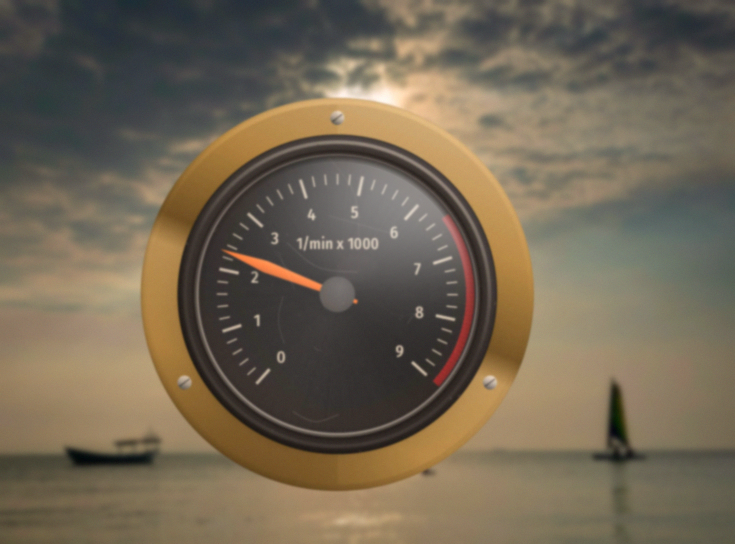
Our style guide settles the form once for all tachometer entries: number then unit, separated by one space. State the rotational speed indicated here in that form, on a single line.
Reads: 2300 rpm
